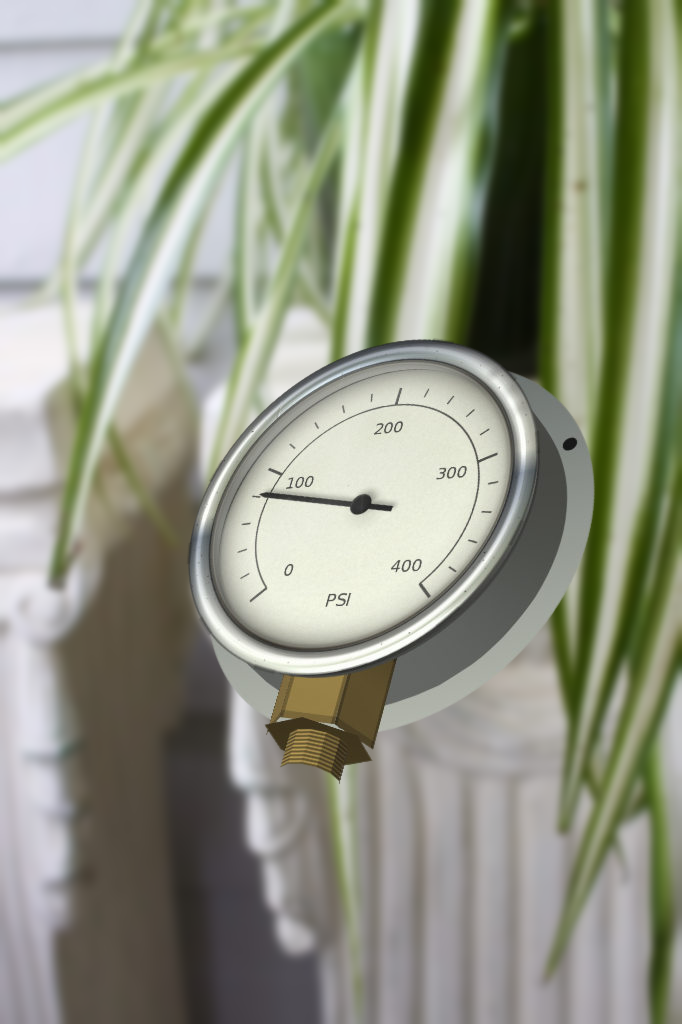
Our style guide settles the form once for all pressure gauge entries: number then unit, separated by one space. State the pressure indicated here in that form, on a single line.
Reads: 80 psi
